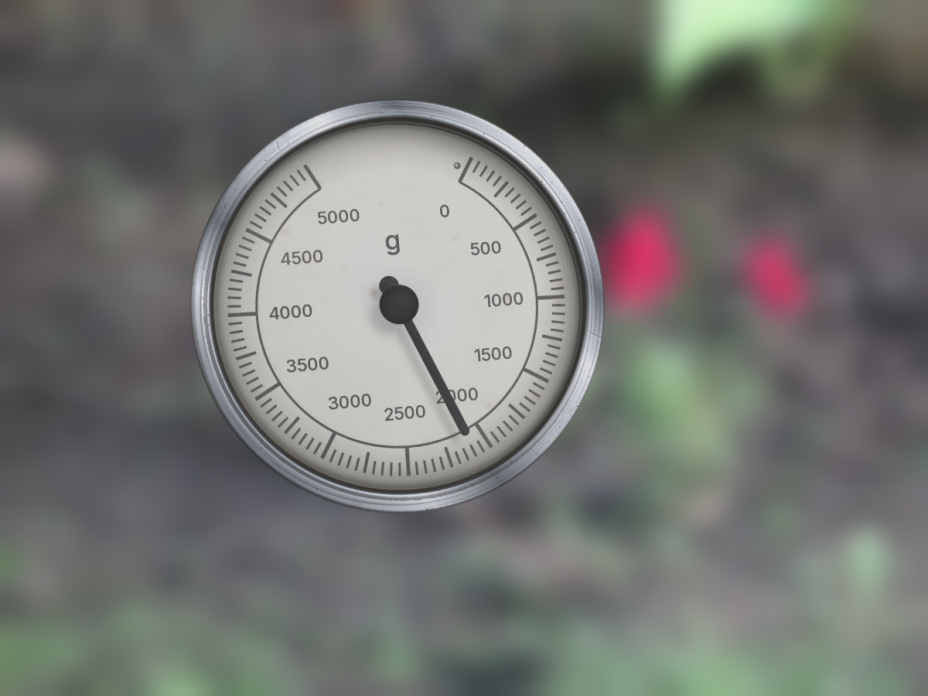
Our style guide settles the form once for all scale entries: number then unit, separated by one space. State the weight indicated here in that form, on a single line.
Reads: 2100 g
